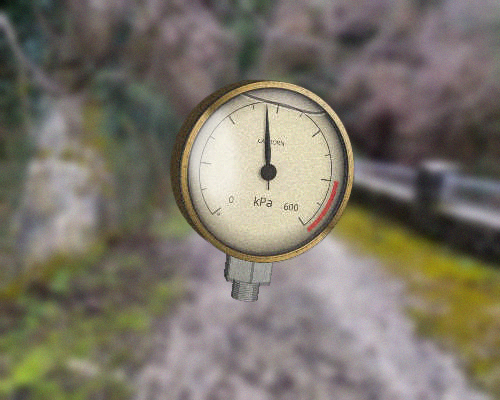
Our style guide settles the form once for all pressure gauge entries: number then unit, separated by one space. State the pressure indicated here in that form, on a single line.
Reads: 275 kPa
